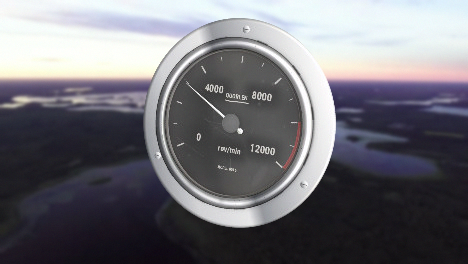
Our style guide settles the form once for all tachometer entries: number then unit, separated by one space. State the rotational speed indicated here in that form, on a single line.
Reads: 3000 rpm
